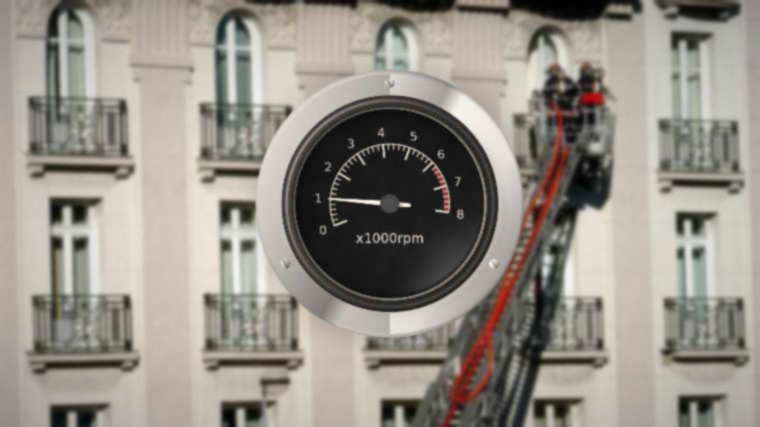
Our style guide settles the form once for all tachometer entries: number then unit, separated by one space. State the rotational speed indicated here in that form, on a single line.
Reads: 1000 rpm
